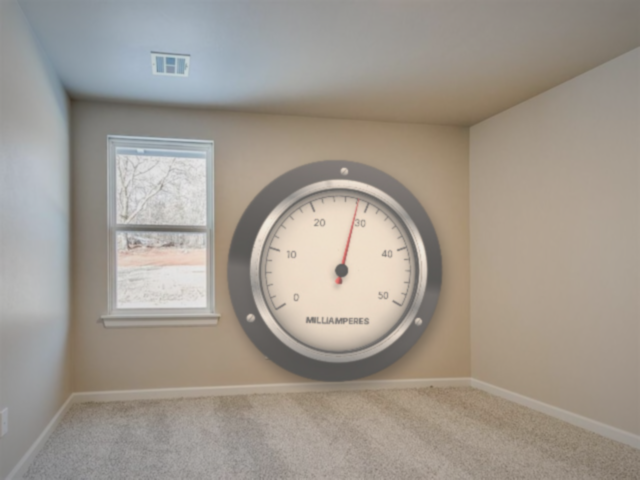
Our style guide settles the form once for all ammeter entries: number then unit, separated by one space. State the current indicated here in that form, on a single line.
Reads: 28 mA
